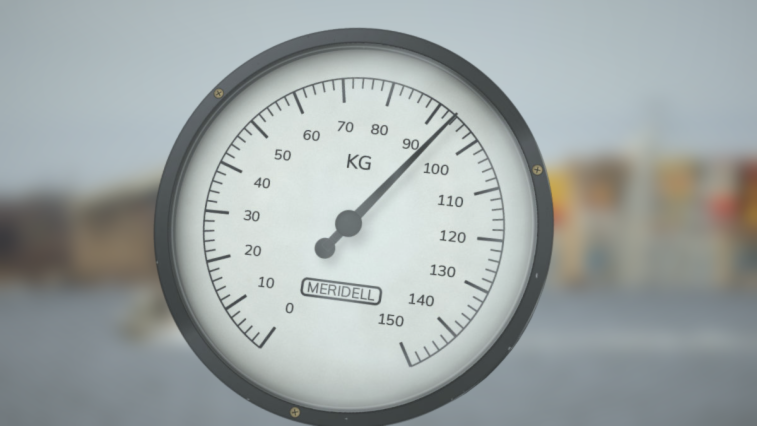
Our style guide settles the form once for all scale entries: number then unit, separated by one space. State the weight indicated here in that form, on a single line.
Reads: 94 kg
